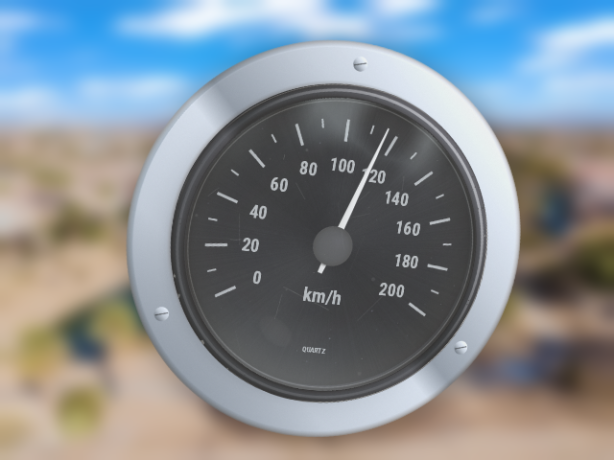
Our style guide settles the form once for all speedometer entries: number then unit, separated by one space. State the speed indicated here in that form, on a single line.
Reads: 115 km/h
